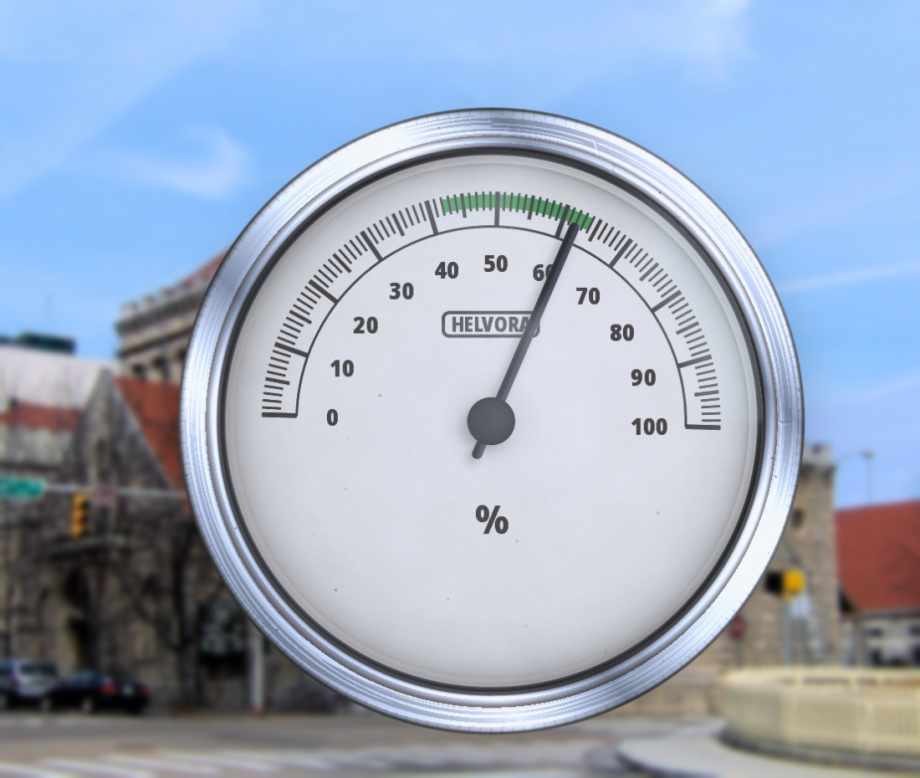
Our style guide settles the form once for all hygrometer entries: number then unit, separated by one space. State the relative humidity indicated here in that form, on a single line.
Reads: 62 %
